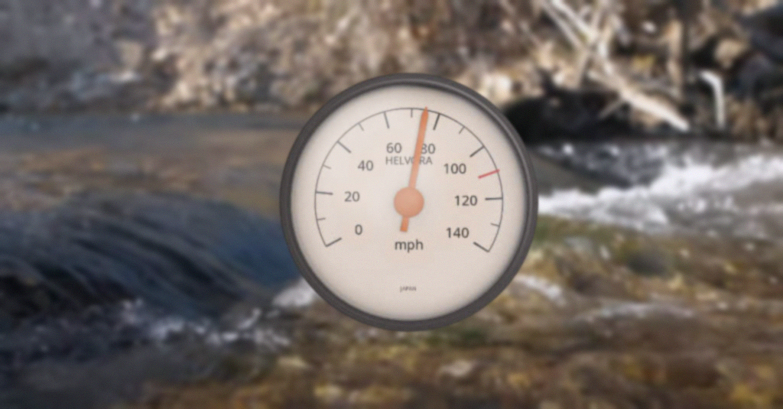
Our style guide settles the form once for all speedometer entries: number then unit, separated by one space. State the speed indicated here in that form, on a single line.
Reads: 75 mph
